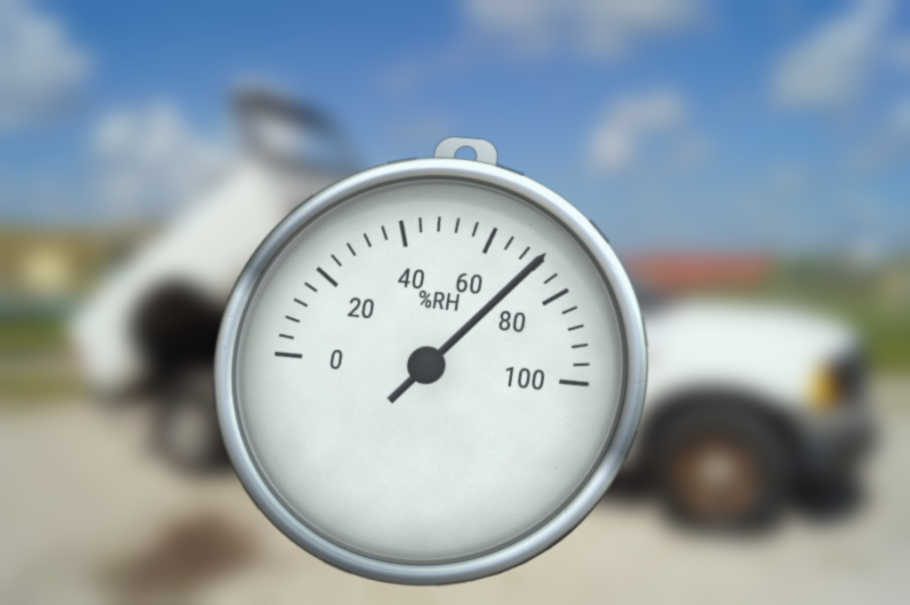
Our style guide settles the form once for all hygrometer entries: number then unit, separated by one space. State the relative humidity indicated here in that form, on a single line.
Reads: 72 %
